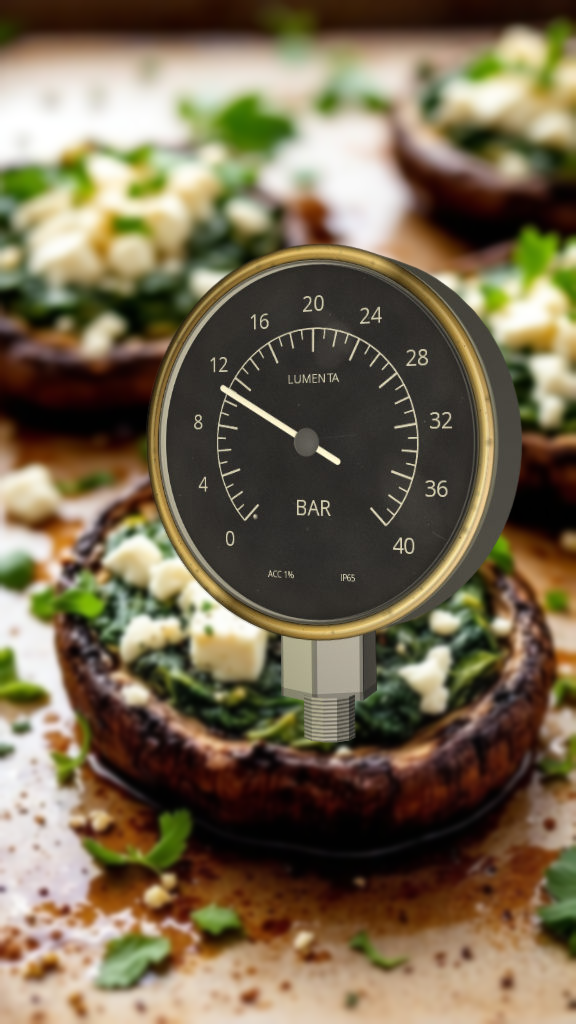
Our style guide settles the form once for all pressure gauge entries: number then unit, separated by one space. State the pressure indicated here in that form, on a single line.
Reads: 11 bar
